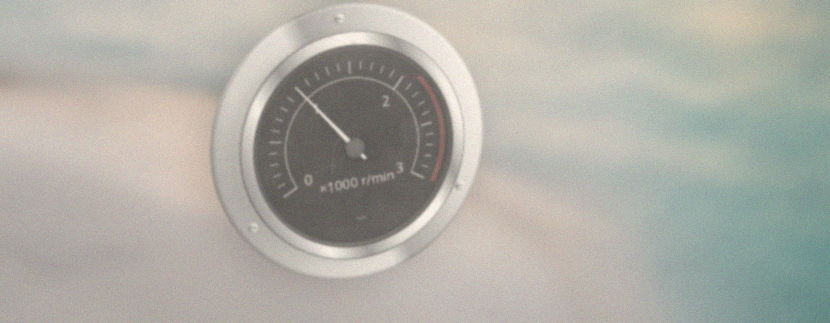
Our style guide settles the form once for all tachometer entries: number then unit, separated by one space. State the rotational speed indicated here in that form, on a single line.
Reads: 1000 rpm
